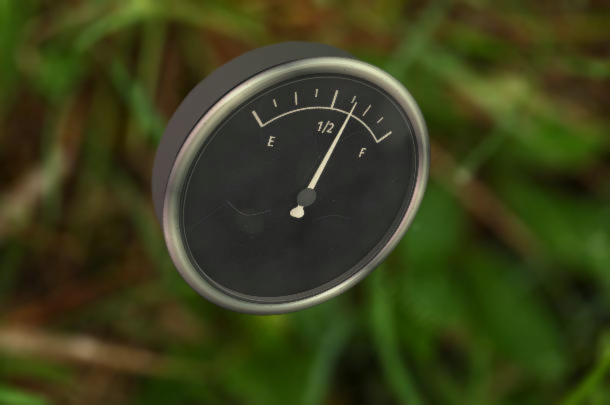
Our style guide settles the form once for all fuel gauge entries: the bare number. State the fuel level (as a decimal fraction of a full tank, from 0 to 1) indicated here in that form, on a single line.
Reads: 0.625
